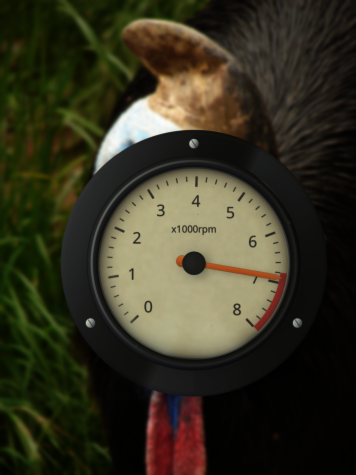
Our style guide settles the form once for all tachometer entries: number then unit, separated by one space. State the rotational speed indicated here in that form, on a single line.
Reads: 6900 rpm
